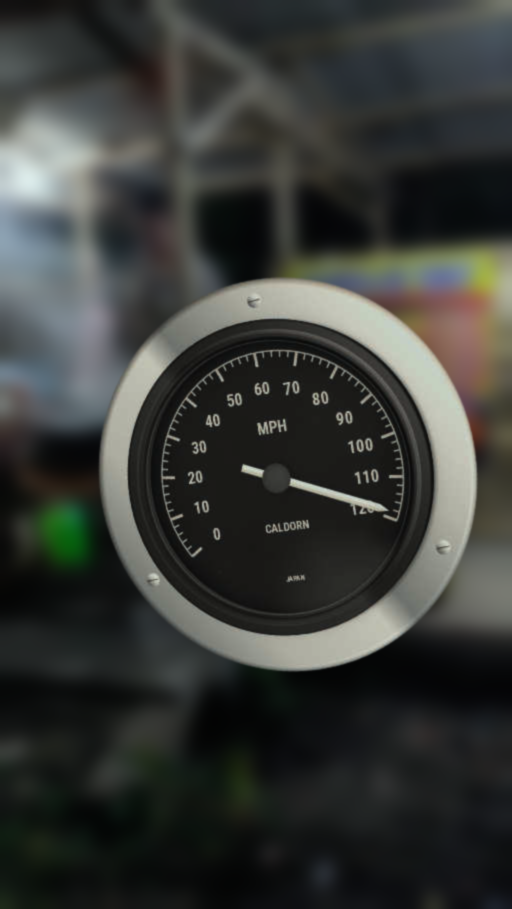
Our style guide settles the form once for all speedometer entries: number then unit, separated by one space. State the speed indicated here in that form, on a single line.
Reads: 118 mph
